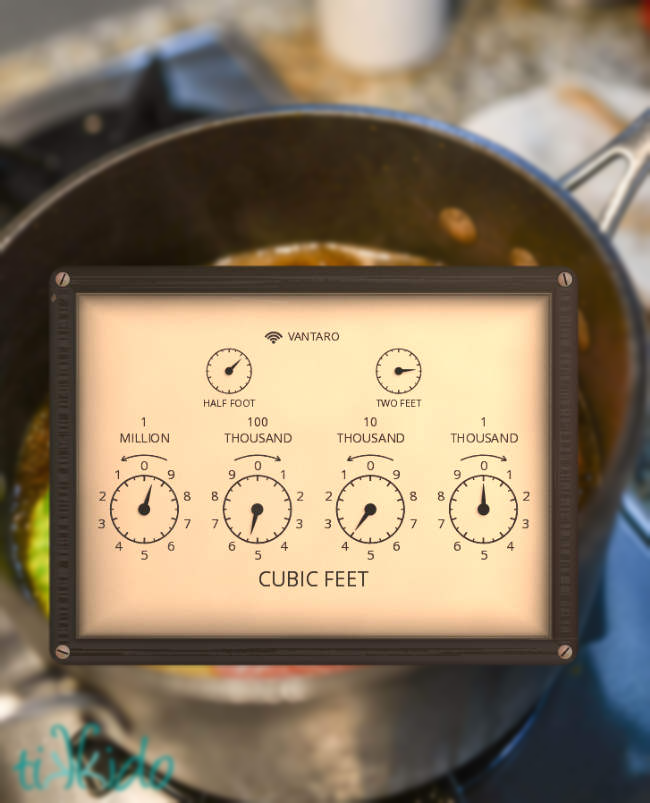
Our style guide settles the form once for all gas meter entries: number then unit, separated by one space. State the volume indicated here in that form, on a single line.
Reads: 954000 ft³
